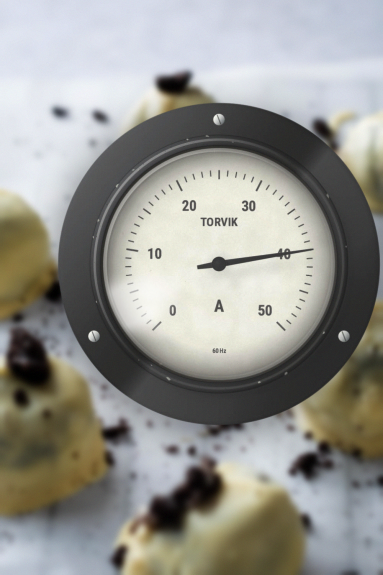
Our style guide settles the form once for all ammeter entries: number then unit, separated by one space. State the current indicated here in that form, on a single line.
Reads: 40 A
